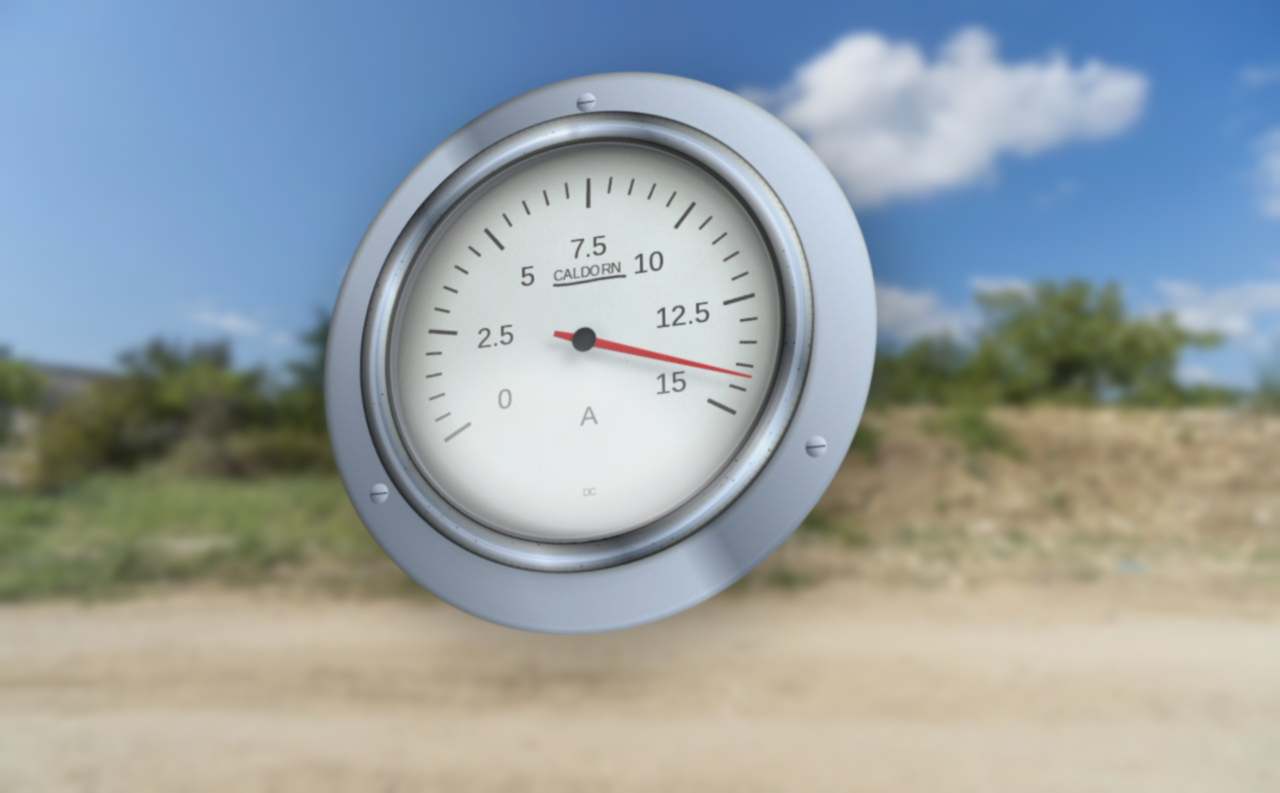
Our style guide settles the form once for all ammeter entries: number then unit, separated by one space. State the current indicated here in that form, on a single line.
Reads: 14.25 A
